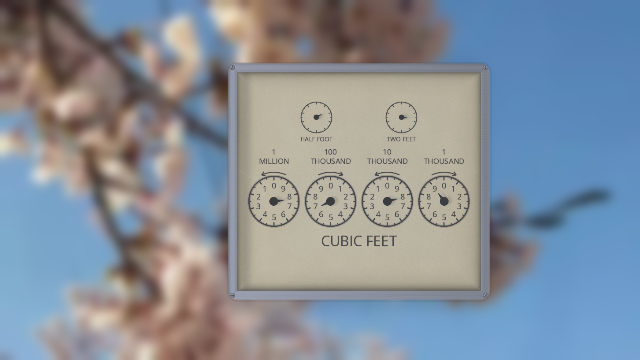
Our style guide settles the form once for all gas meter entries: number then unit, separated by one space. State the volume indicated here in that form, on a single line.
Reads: 767900 ft³
